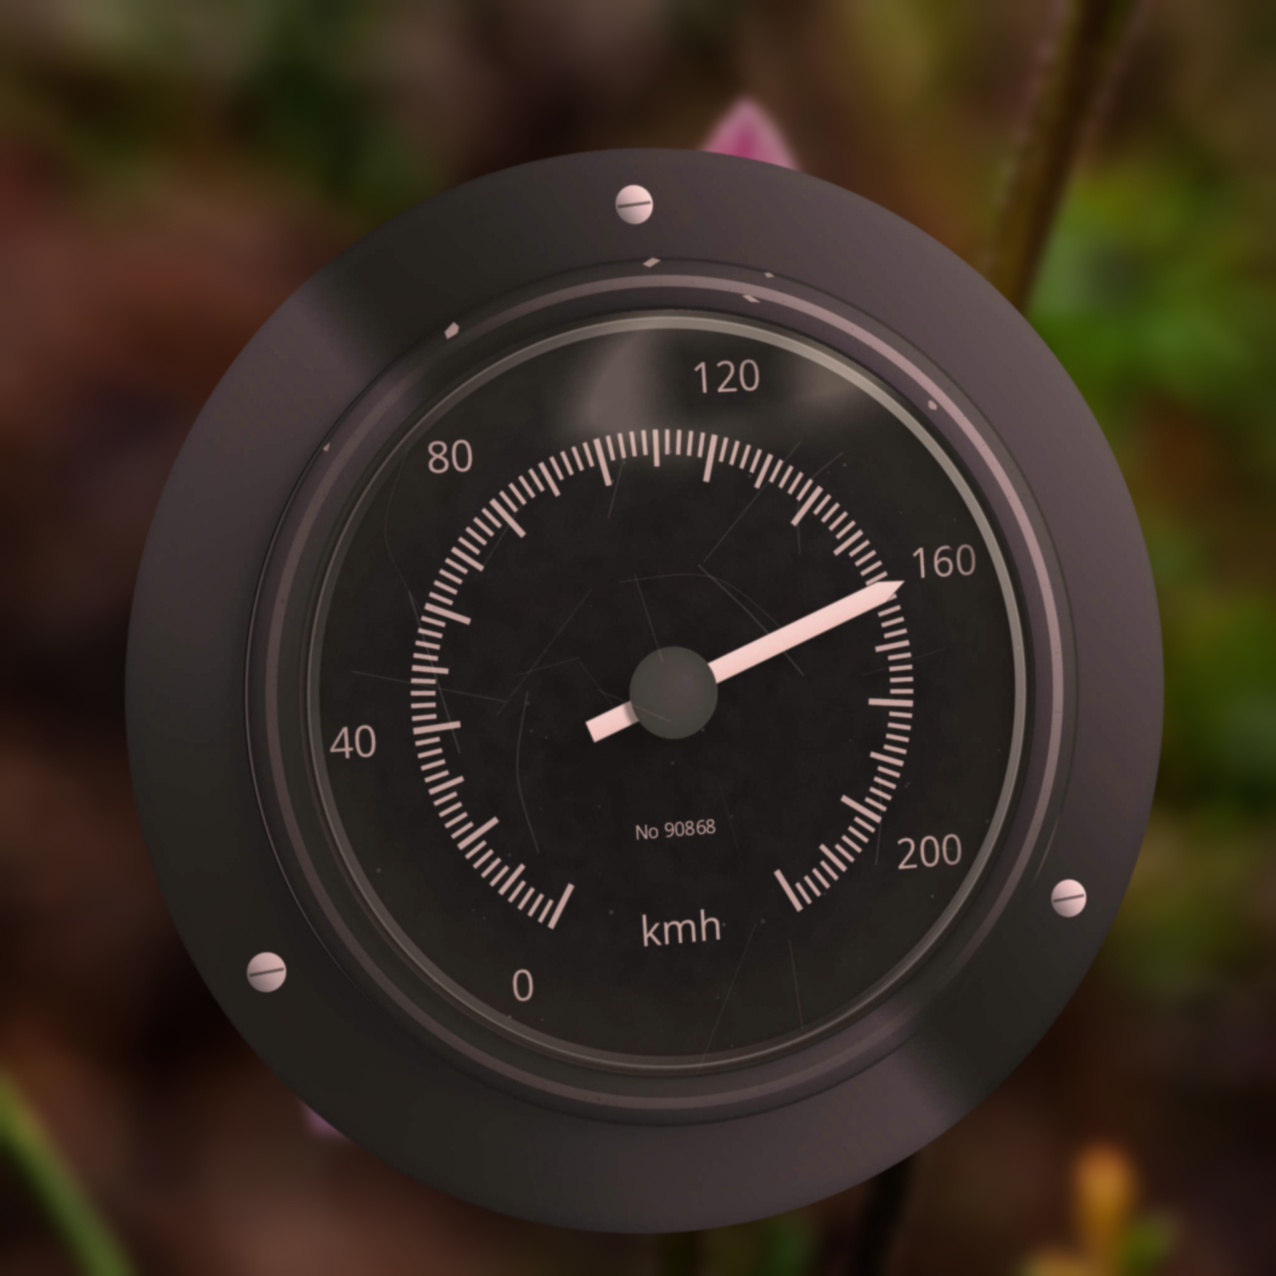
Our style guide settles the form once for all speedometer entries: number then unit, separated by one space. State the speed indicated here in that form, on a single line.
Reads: 160 km/h
